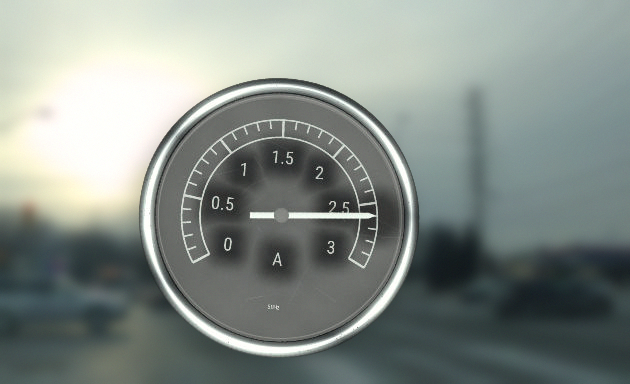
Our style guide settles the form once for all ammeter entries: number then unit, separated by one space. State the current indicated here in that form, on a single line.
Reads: 2.6 A
